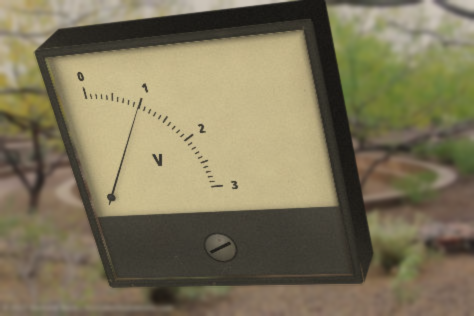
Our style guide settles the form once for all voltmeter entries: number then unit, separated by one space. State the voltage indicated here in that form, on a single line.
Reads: 1 V
